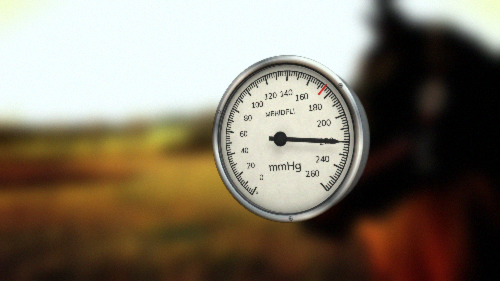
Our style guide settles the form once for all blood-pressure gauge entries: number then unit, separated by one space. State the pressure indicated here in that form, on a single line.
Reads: 220 mmHg
